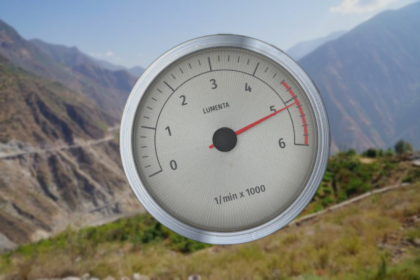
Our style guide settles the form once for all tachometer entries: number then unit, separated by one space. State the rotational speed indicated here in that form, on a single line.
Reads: 5100 rpm
